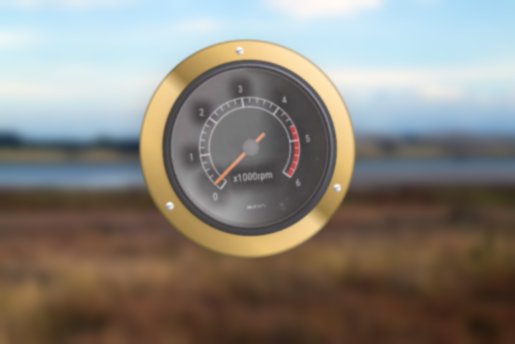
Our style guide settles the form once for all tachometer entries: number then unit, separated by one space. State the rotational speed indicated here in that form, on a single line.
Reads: 200 rpm
